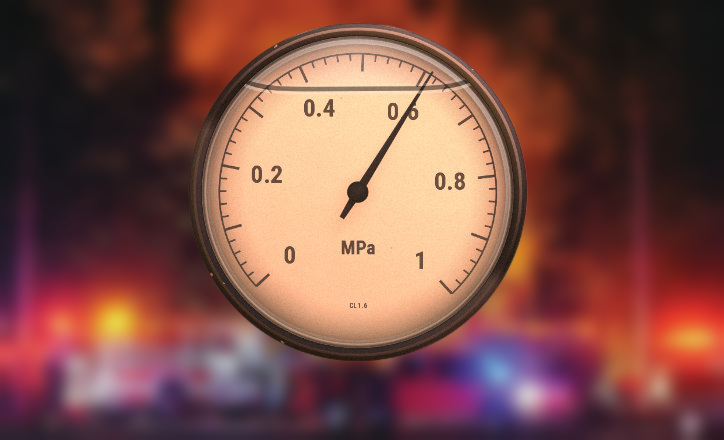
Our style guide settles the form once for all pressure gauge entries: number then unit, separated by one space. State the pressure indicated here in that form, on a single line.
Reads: 0.61 MPa
